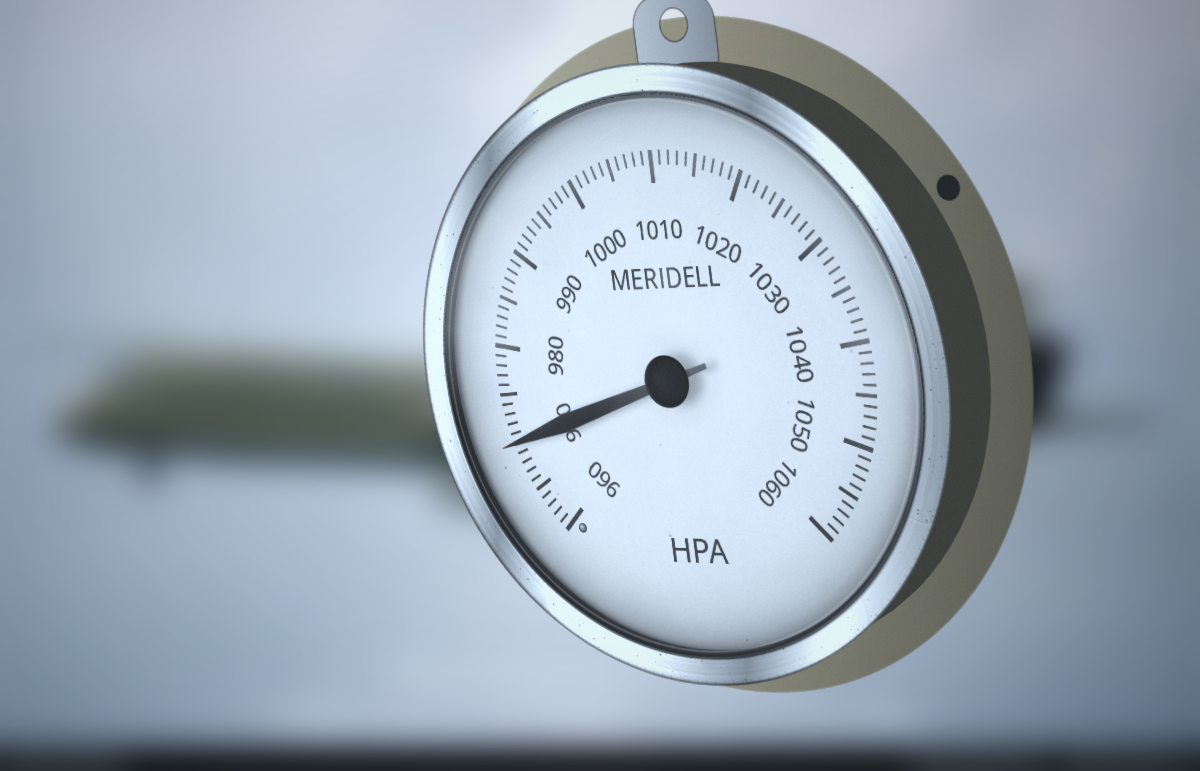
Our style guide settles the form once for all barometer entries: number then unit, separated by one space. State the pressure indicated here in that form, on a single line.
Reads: 970 hPa
